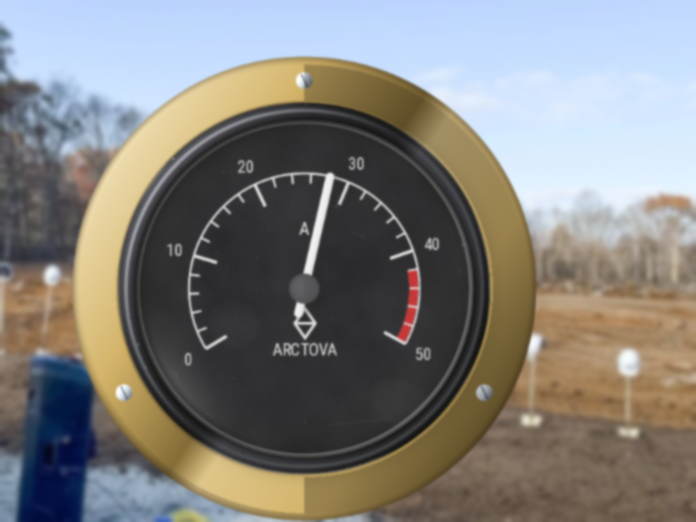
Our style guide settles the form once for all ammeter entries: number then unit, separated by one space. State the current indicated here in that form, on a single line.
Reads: 28 A
